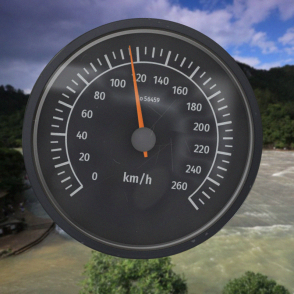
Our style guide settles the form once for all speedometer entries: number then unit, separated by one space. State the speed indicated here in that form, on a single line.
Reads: 115 km/h
